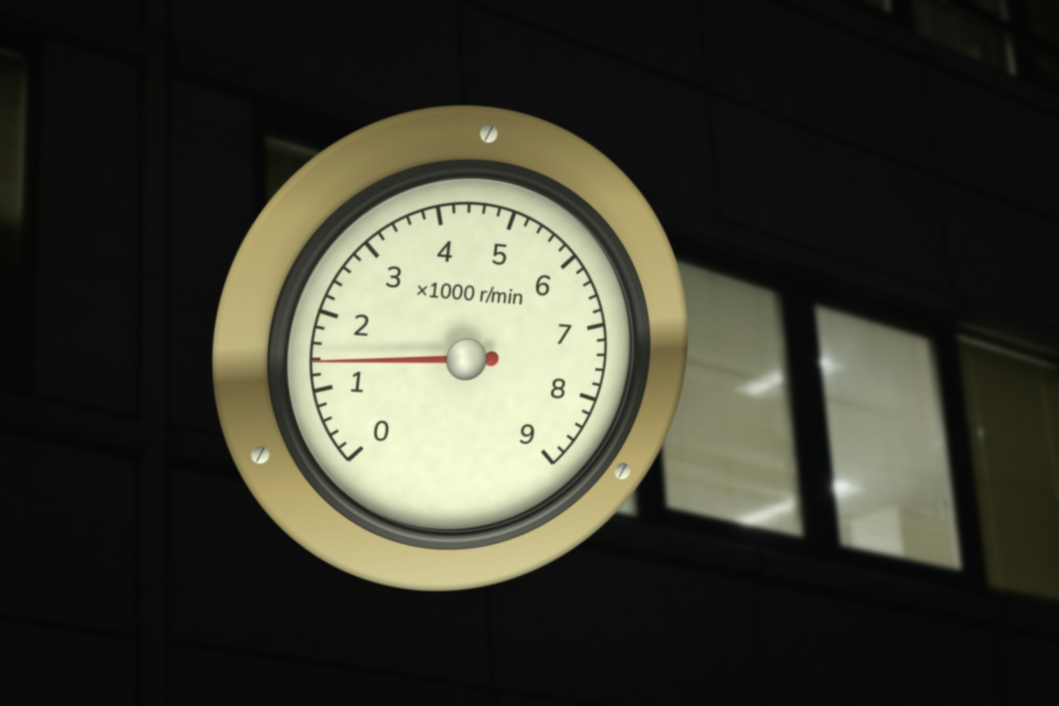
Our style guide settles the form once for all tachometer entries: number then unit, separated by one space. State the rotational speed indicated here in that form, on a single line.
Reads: 1400 rpm
